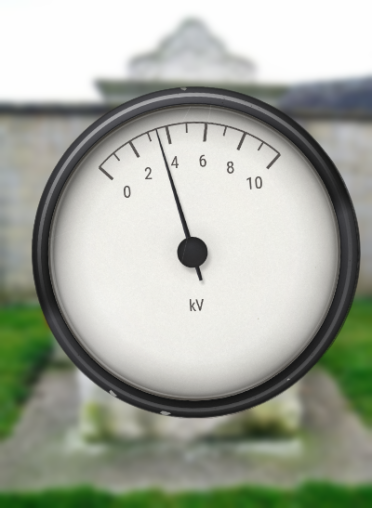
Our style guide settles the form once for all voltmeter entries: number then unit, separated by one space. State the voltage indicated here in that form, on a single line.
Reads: 3.5 kV
